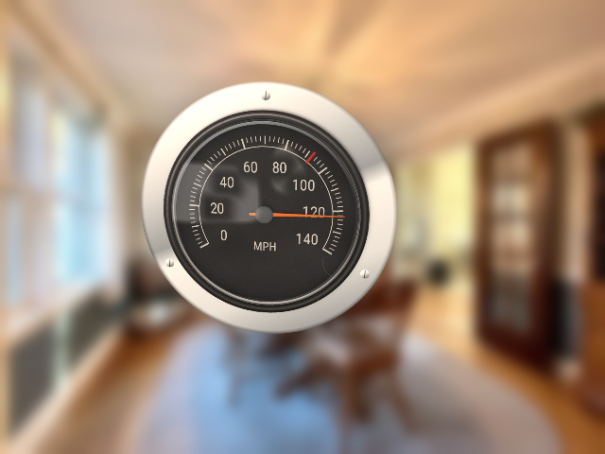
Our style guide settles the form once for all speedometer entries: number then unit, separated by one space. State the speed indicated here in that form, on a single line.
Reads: 122 mph
